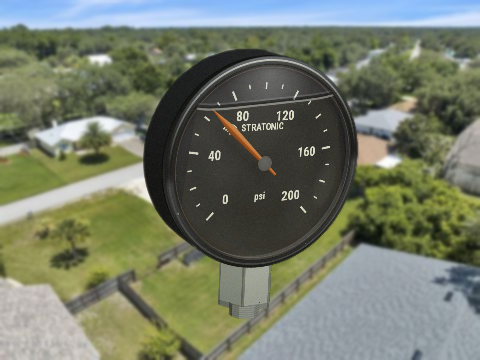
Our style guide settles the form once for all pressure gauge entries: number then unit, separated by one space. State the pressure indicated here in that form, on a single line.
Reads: 65 psi
